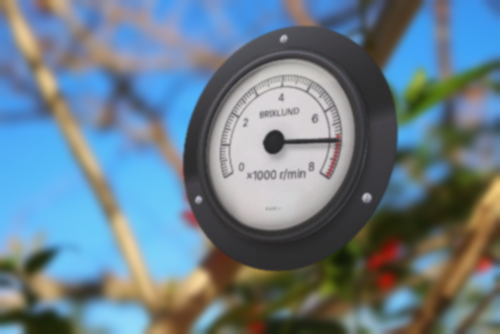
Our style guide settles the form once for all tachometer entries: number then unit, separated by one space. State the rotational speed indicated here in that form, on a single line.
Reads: 7000 rpm
